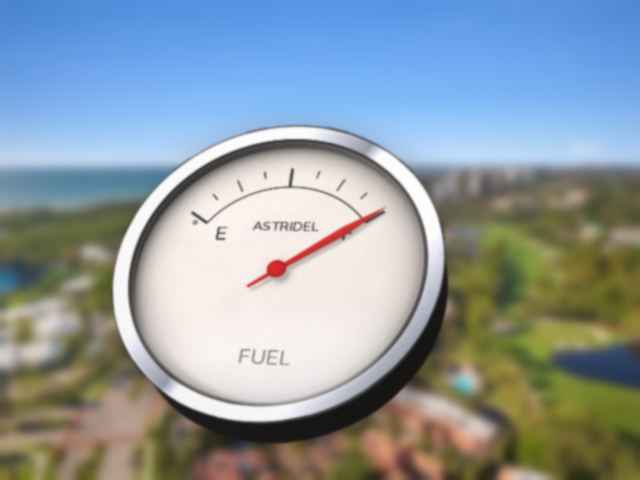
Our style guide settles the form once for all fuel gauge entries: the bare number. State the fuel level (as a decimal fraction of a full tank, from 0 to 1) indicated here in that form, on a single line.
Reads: 1
